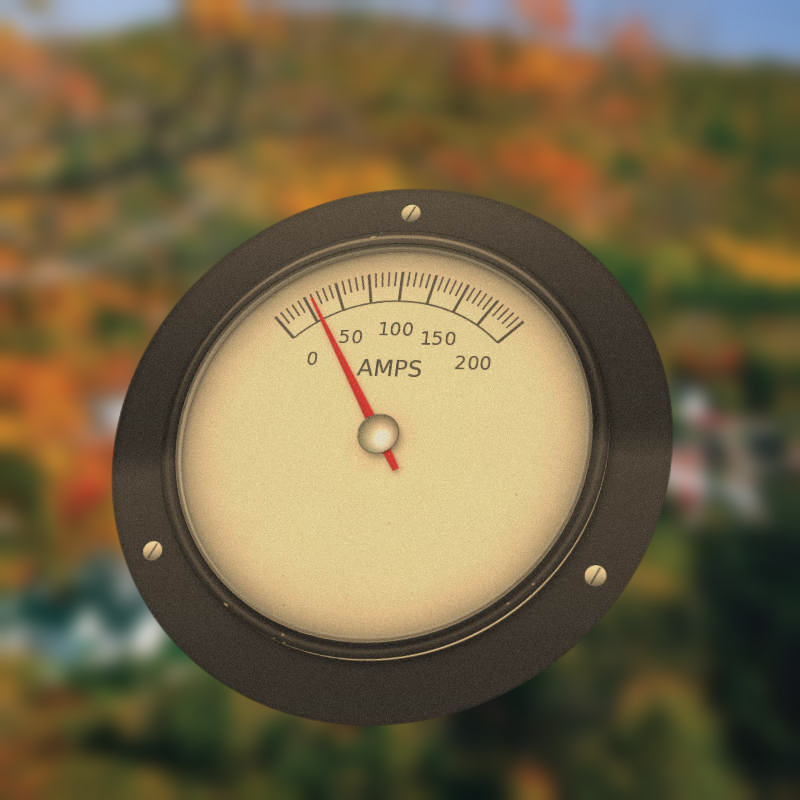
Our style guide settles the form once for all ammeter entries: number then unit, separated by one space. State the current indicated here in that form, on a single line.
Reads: 30 A
